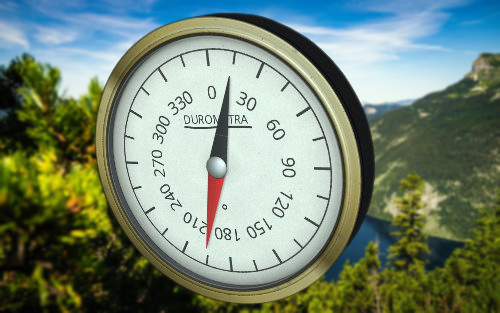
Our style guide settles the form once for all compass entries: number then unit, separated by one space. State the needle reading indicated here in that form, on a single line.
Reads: 195 °
